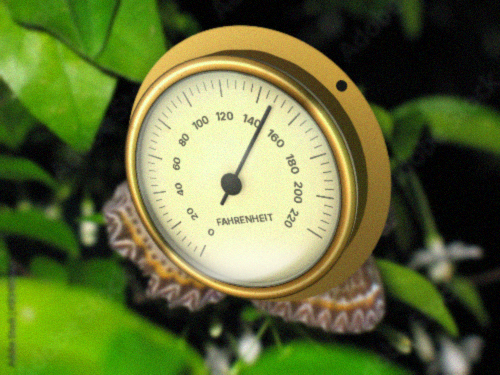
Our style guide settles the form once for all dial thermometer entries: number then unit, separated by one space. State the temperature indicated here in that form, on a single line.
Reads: 148 °F
